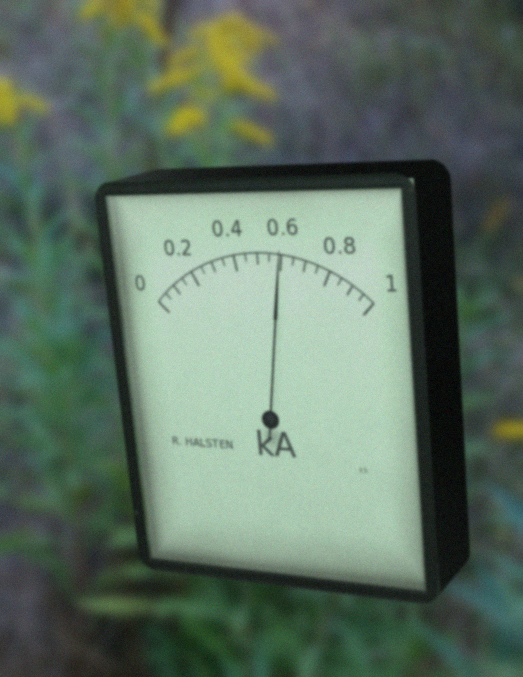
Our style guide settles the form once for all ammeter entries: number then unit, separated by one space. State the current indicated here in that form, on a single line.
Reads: 0.6 kA
